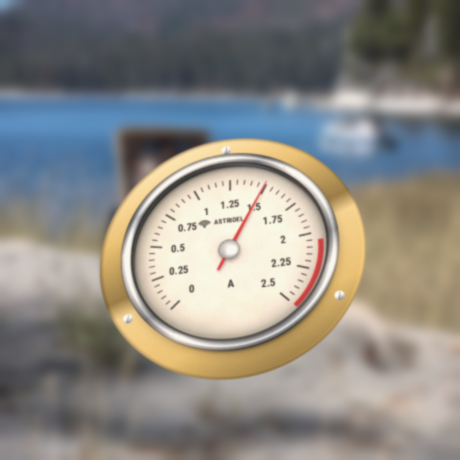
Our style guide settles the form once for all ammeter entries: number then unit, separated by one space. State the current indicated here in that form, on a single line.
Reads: 1.5 A
